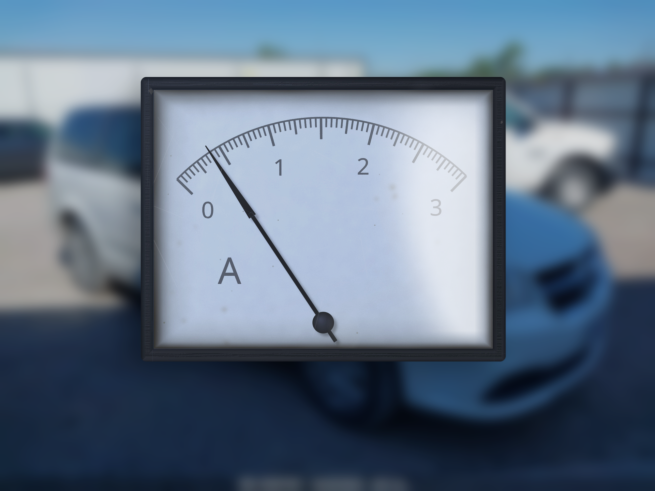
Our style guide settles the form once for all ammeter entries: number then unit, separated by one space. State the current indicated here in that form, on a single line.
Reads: 0.4 A
